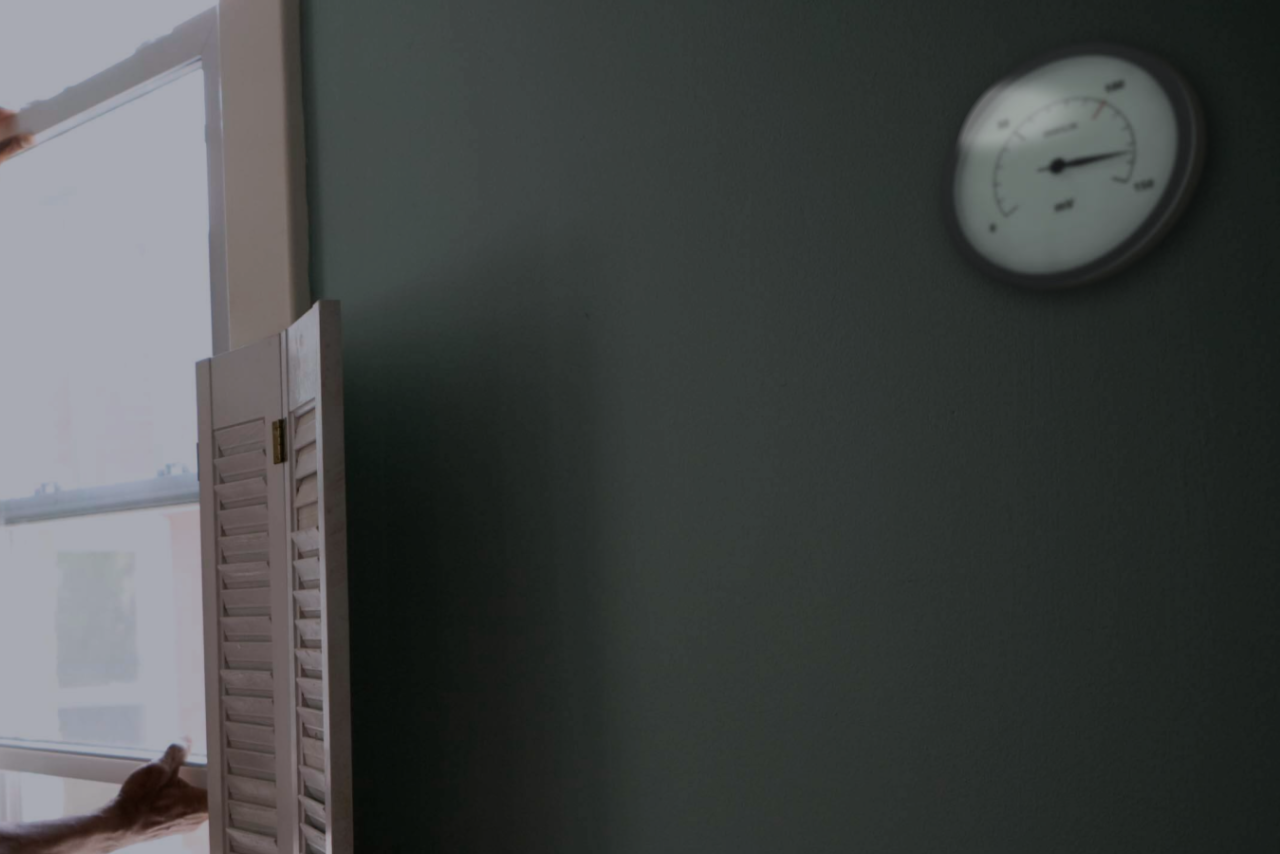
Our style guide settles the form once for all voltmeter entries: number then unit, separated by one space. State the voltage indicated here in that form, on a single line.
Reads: 135 mV
